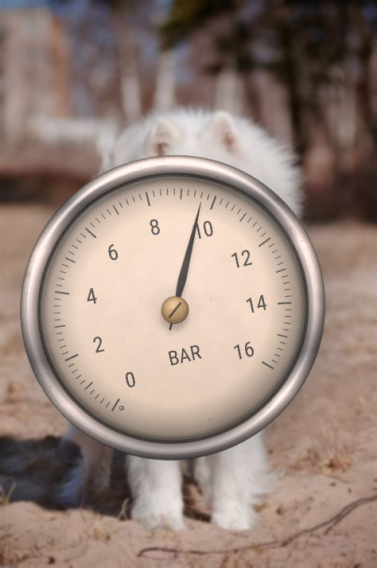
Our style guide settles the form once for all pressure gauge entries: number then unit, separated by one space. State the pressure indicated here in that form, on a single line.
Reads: 9.6 bar
